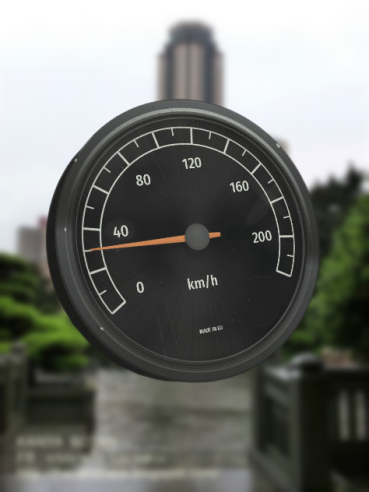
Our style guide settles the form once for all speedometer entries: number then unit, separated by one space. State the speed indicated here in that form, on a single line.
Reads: 30 km/h
